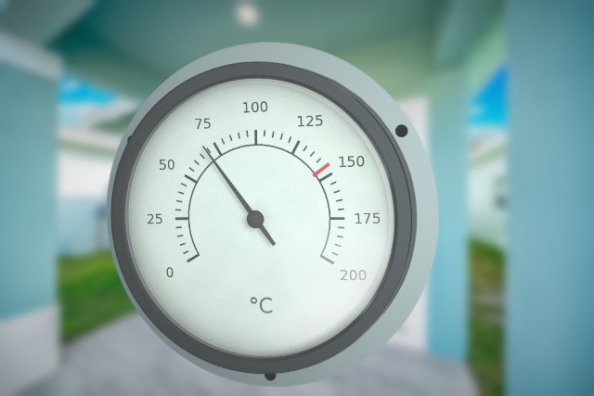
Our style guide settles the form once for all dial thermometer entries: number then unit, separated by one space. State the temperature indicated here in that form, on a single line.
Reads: 70 °C
